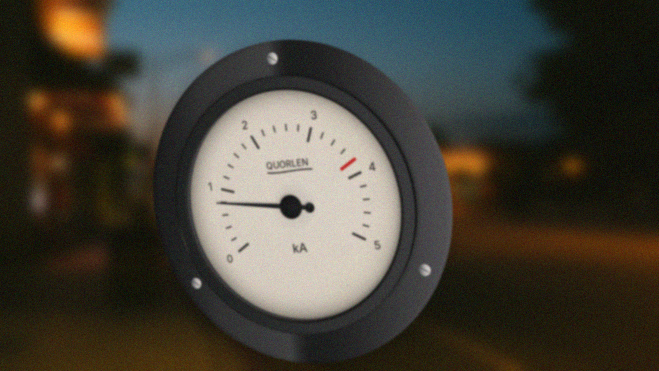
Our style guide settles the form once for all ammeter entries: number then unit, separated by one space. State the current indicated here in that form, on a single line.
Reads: 0.8 kA
